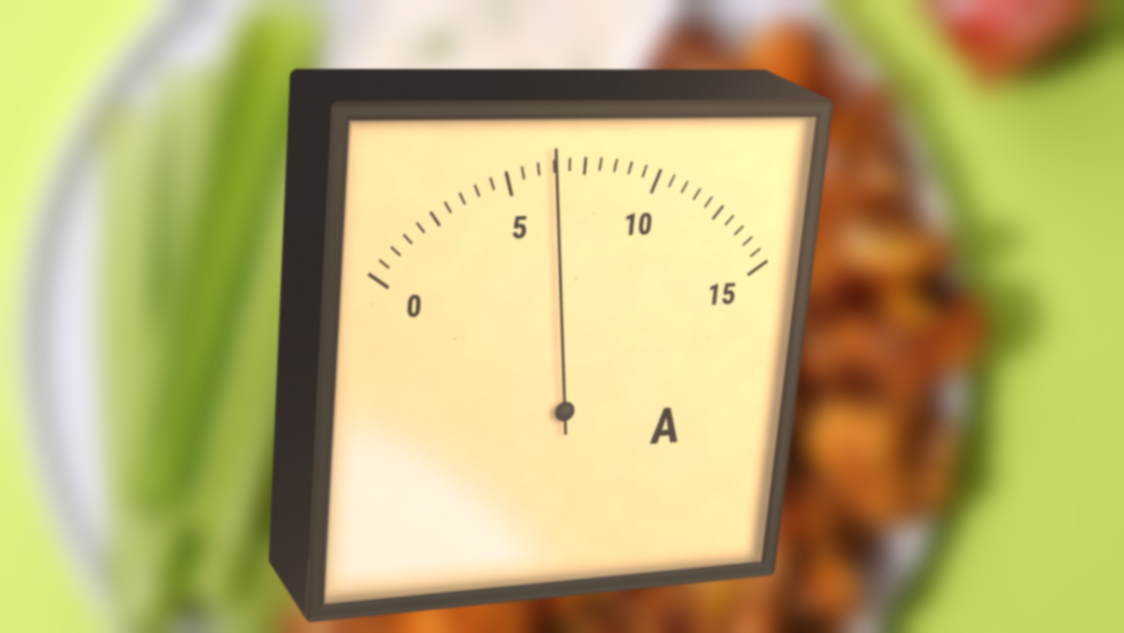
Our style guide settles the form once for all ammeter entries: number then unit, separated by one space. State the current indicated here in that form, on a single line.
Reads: 6.5 A
